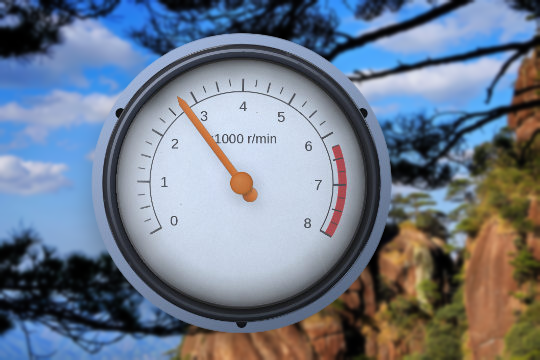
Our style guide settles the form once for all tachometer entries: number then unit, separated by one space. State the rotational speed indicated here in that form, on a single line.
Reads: 2750 rpm
